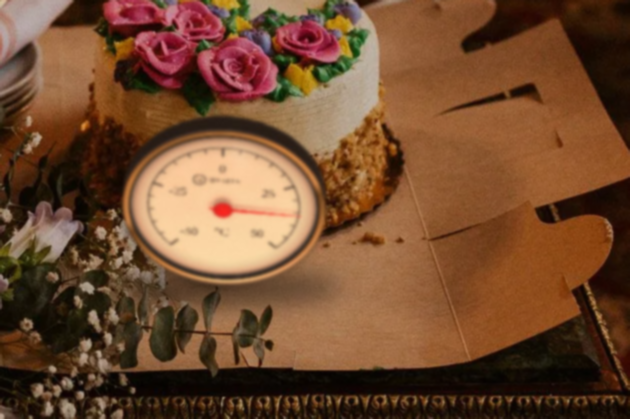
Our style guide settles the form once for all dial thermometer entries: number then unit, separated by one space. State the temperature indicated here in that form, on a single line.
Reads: 35 °C
